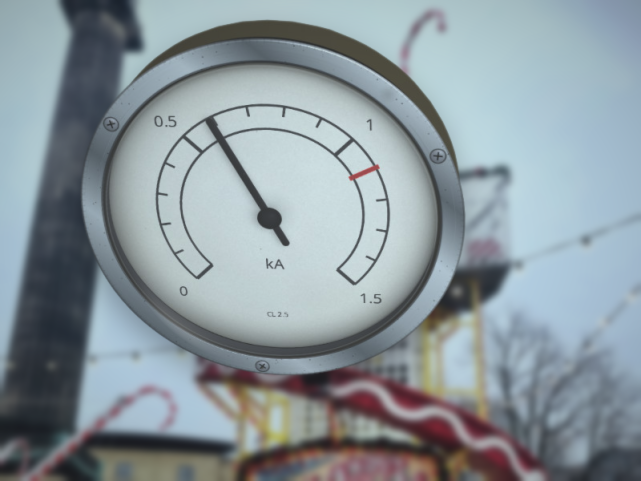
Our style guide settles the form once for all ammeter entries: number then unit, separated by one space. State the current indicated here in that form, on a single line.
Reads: 0.6 kA
